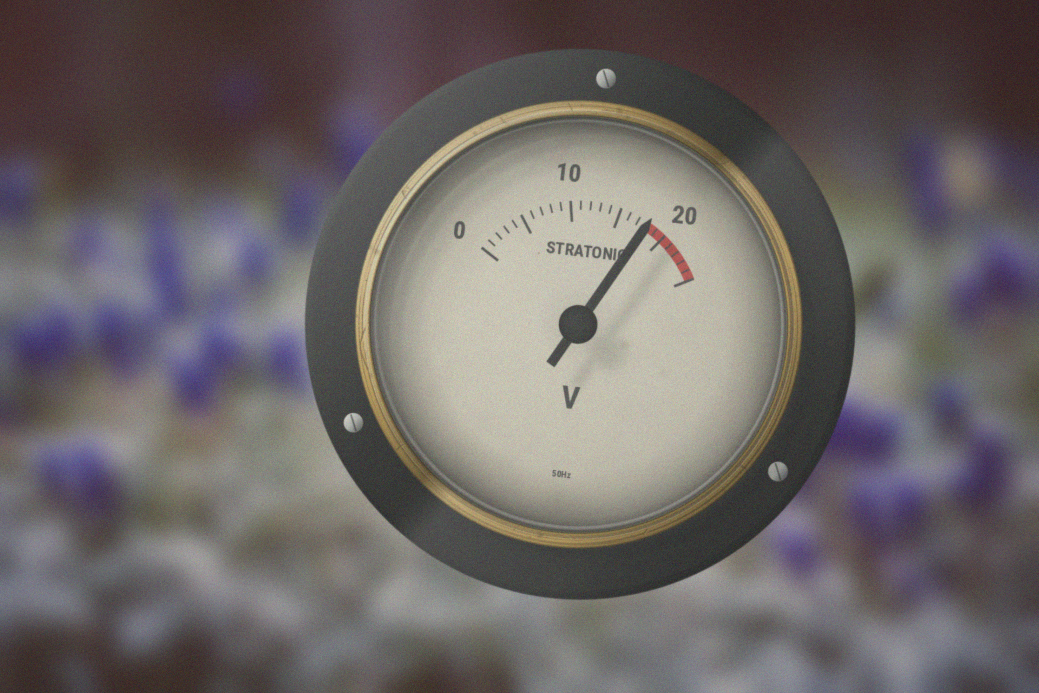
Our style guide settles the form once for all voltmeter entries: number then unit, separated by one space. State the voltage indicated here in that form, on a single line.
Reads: 18 V
